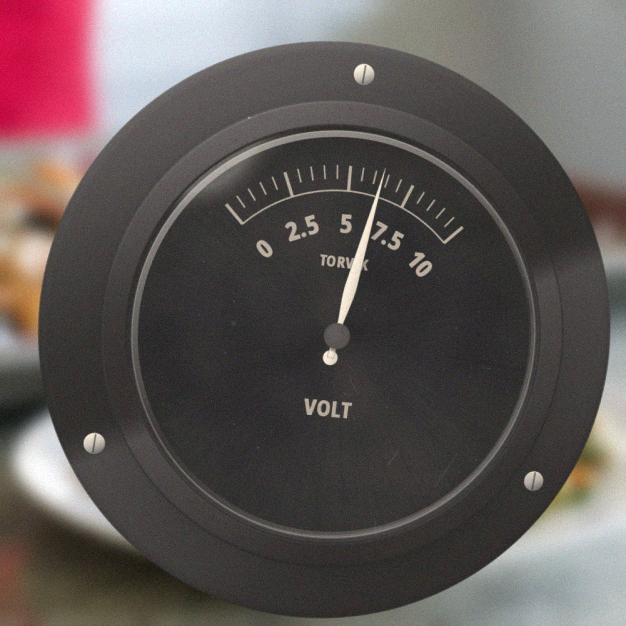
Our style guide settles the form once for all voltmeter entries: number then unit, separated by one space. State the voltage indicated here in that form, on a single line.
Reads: 6.25 V
